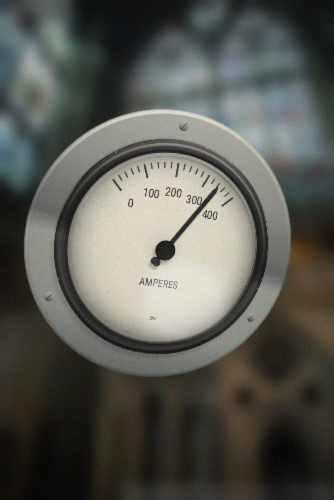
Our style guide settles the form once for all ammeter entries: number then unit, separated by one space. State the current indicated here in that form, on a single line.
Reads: 340 A
